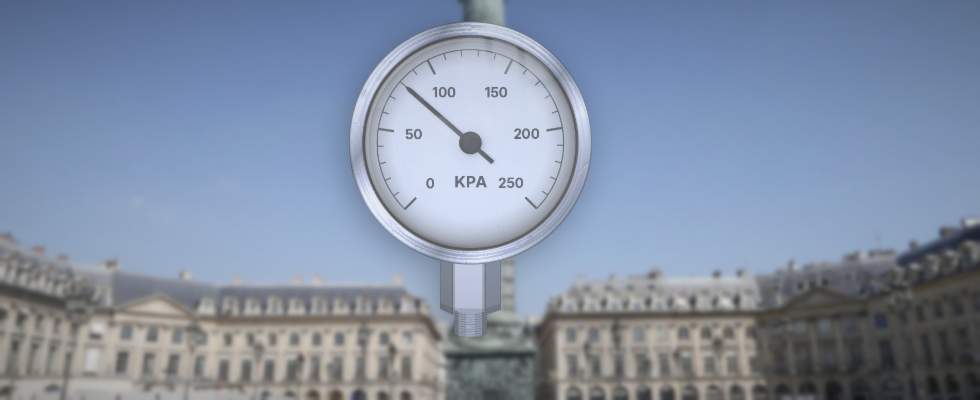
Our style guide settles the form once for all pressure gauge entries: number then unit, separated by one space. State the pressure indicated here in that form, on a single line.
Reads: 80 kPa
